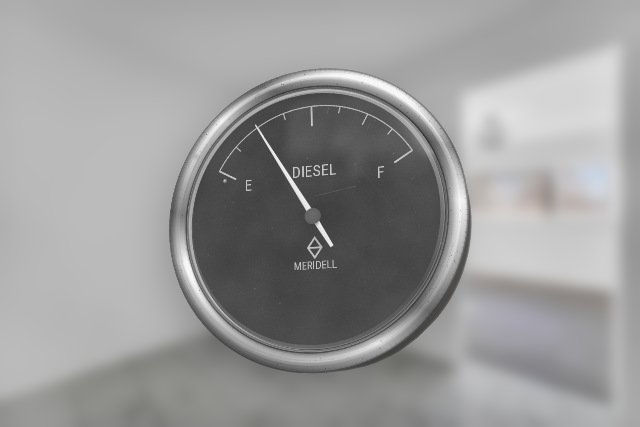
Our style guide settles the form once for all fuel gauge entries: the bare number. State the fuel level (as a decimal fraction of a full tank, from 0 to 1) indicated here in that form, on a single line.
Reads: 0.25
